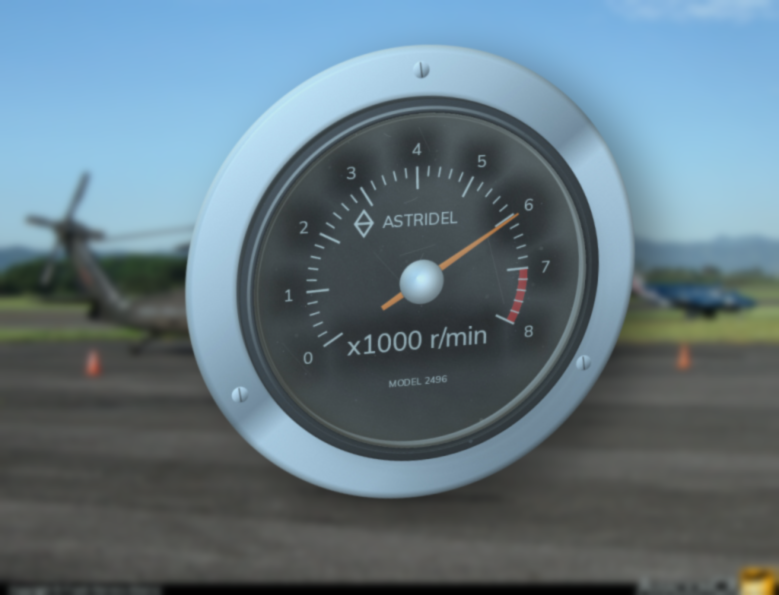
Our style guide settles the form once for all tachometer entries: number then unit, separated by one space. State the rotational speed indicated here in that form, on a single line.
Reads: 6000 rpm
